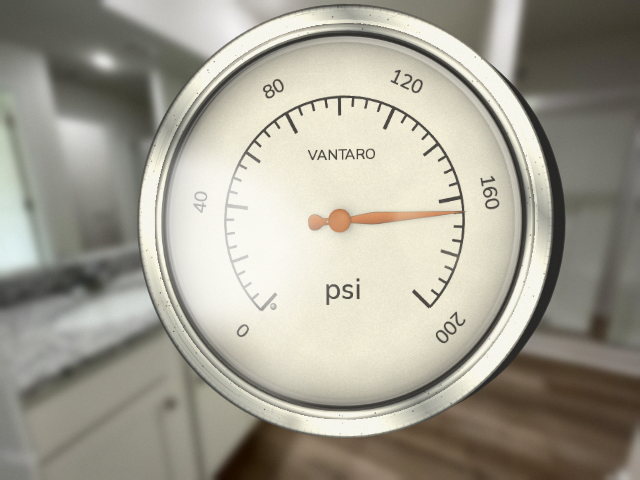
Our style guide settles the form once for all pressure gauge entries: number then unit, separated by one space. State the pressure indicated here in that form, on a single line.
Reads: 165 psi
